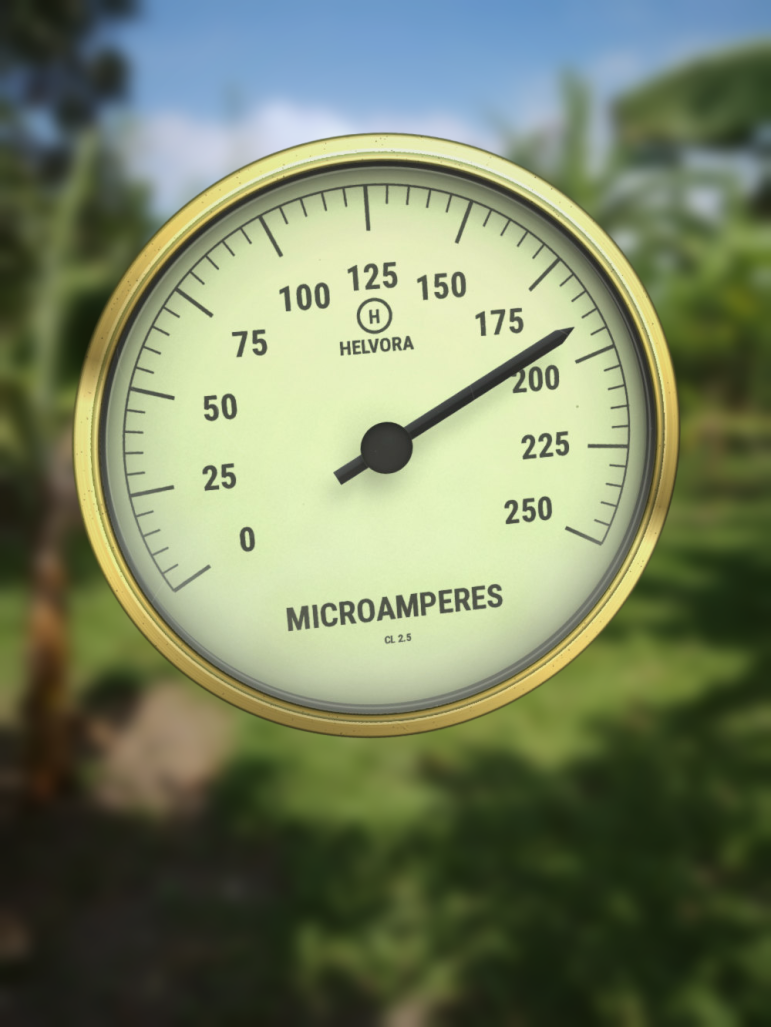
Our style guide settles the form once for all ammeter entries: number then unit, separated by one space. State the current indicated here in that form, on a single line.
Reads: 190 µA
